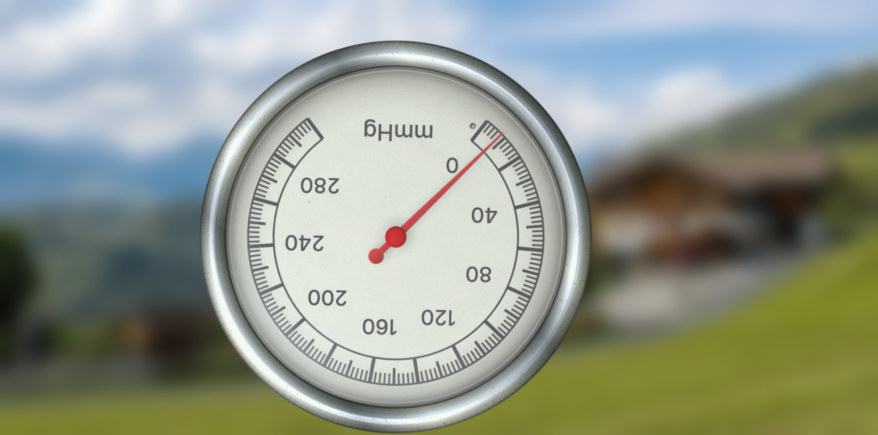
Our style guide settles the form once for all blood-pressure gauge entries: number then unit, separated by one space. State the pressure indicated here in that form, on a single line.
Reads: 8 mmHg
